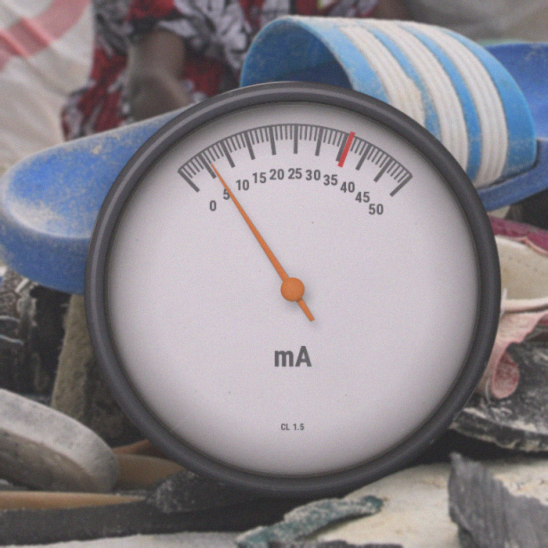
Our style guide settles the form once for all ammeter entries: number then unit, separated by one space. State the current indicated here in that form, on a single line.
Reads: 6 mA
